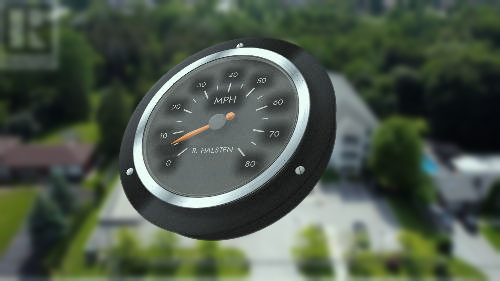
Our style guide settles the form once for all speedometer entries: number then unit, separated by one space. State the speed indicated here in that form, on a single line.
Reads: 5 mph
